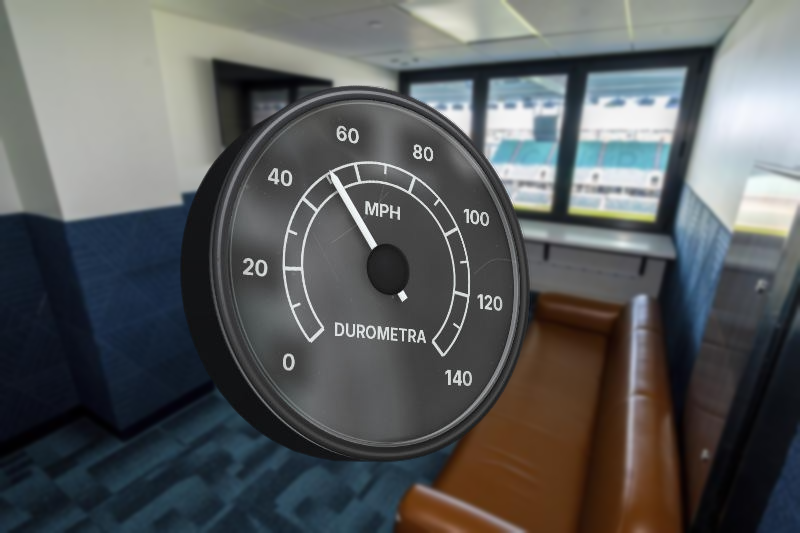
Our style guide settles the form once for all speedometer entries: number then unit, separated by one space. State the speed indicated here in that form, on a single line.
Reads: 50 mph
